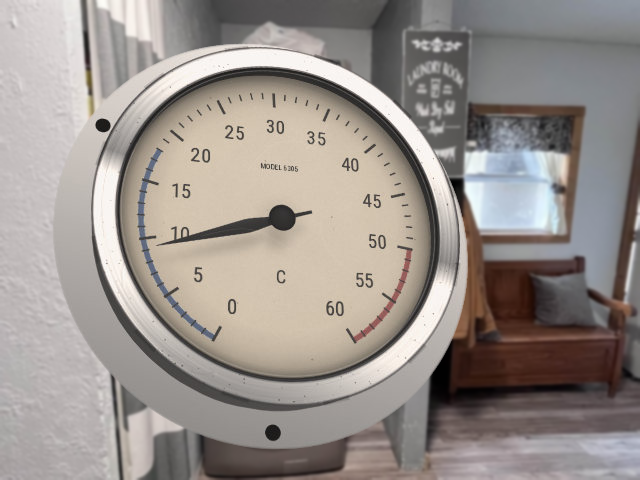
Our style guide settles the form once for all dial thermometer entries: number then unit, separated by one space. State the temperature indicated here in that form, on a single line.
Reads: 9 °C
